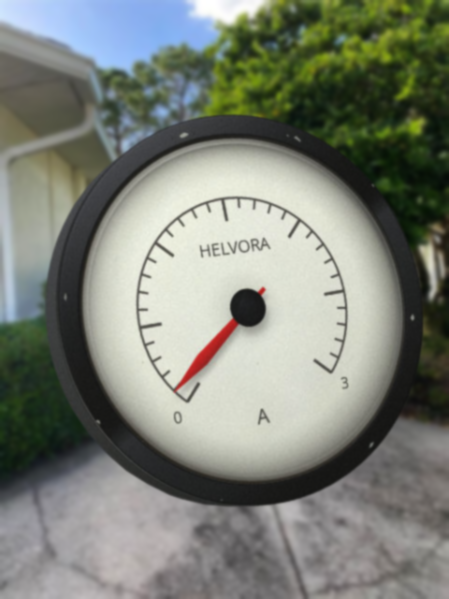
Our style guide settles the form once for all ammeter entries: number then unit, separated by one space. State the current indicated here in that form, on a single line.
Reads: 0.1 A
